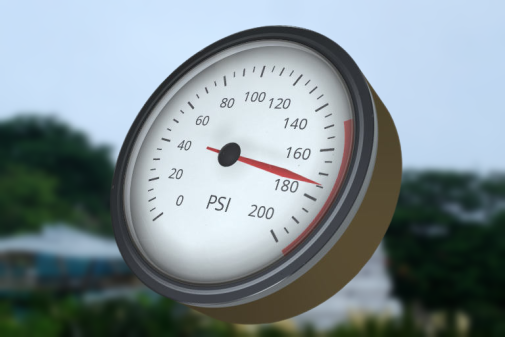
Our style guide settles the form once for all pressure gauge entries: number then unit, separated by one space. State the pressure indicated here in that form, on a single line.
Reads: 175 psi
